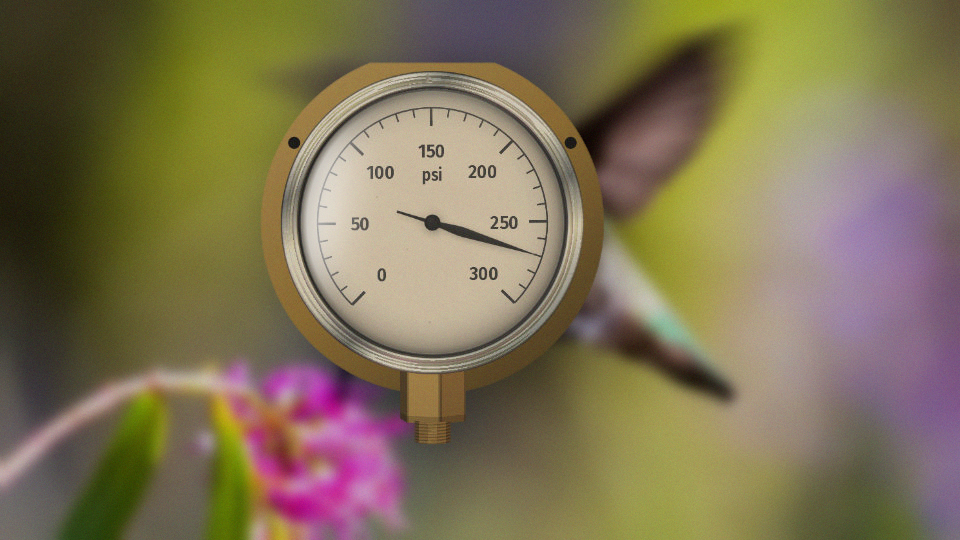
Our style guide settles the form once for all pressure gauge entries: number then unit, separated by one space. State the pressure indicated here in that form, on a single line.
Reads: 270 psi
